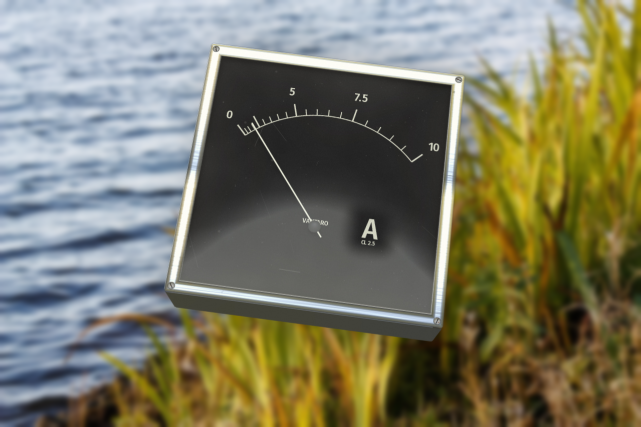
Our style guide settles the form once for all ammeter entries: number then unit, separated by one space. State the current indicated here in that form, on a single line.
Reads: 2 A
